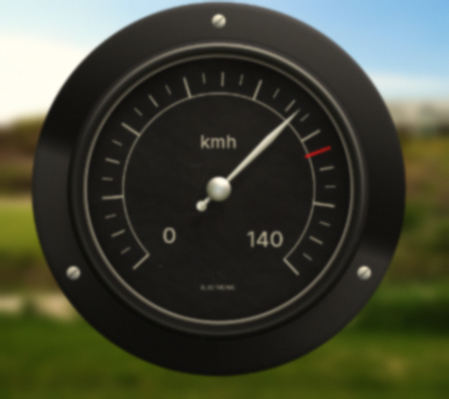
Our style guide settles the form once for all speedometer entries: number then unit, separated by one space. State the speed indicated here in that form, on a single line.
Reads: 92.5 km/h
